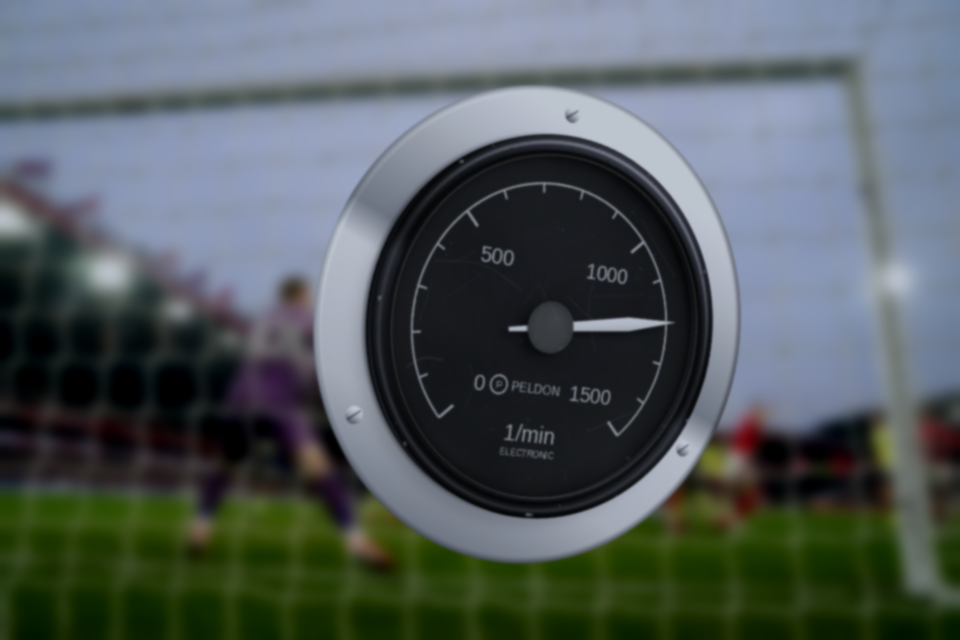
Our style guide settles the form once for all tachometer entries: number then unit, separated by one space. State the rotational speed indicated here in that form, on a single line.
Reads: 1200 rpm
